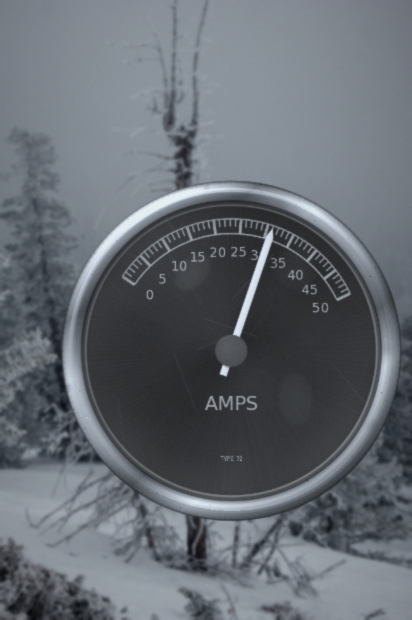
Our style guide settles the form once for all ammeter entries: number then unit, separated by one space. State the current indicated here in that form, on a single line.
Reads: 31 A
